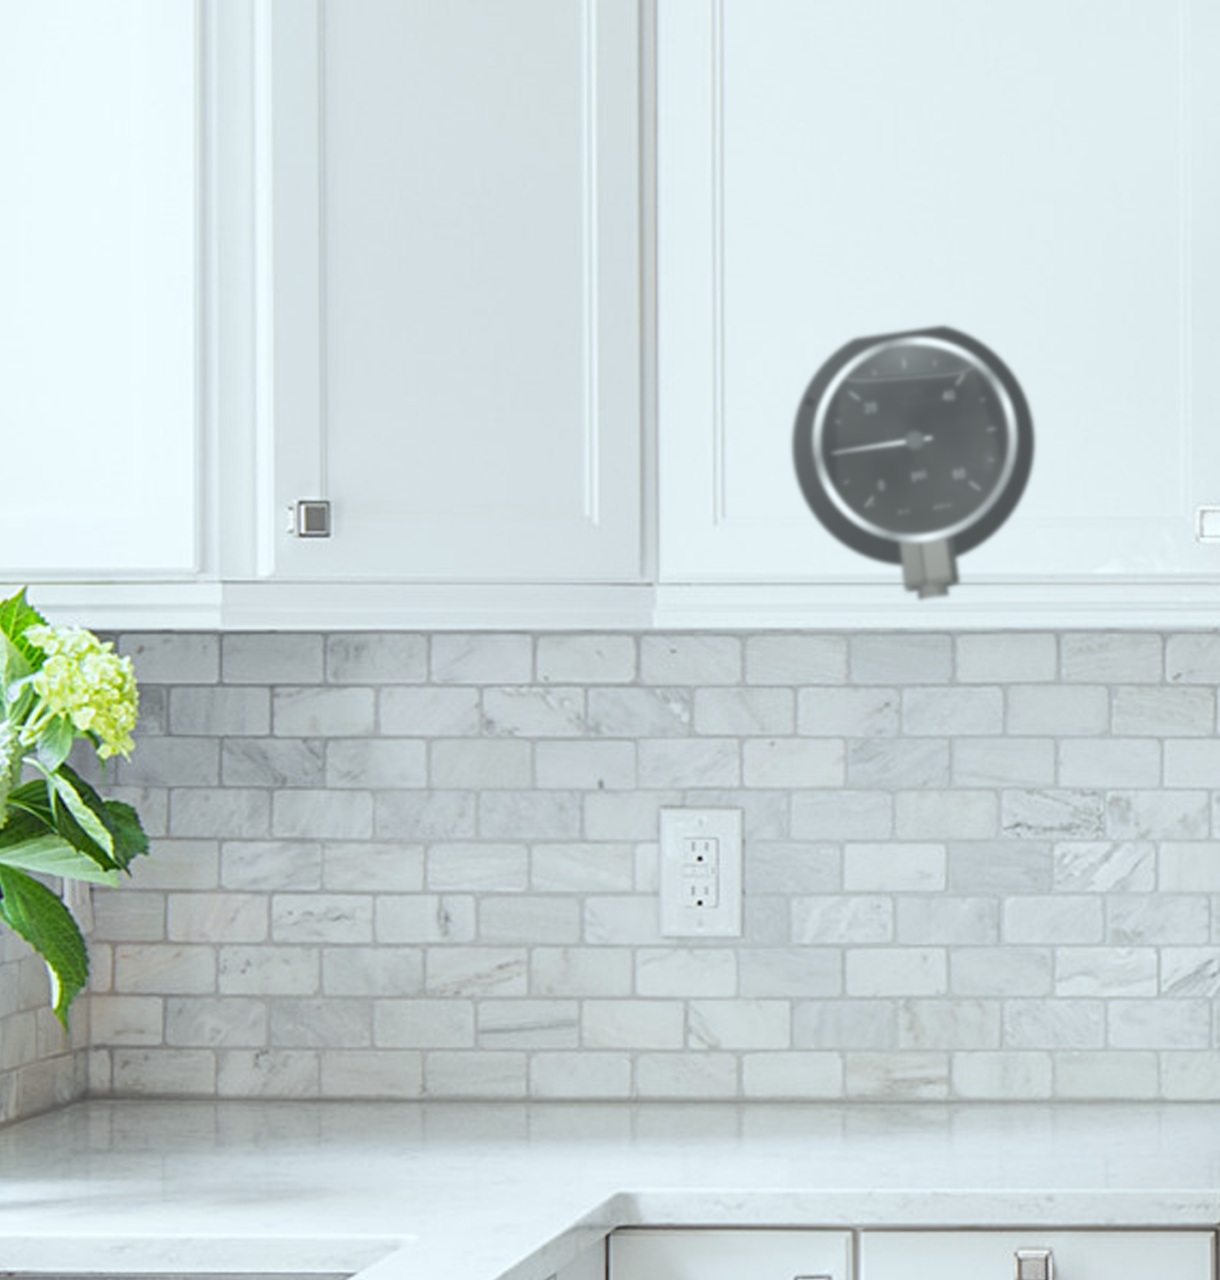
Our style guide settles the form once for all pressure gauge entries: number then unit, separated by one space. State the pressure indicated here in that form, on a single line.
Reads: 10 psi
